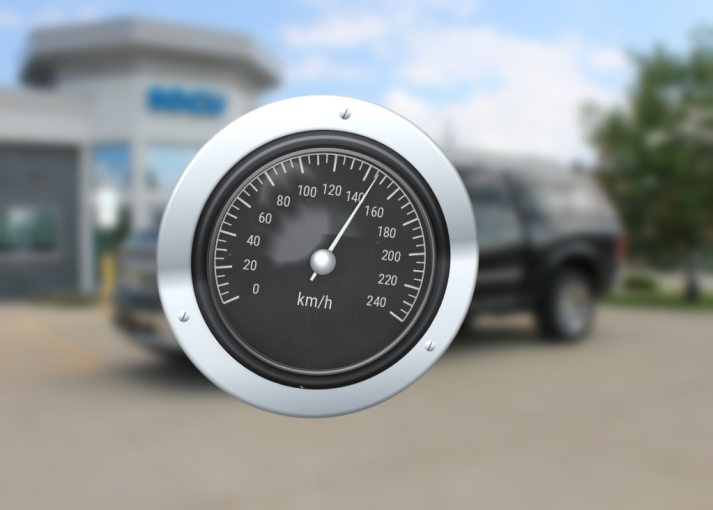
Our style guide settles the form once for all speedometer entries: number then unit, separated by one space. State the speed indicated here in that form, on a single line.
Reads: 145 km/h
